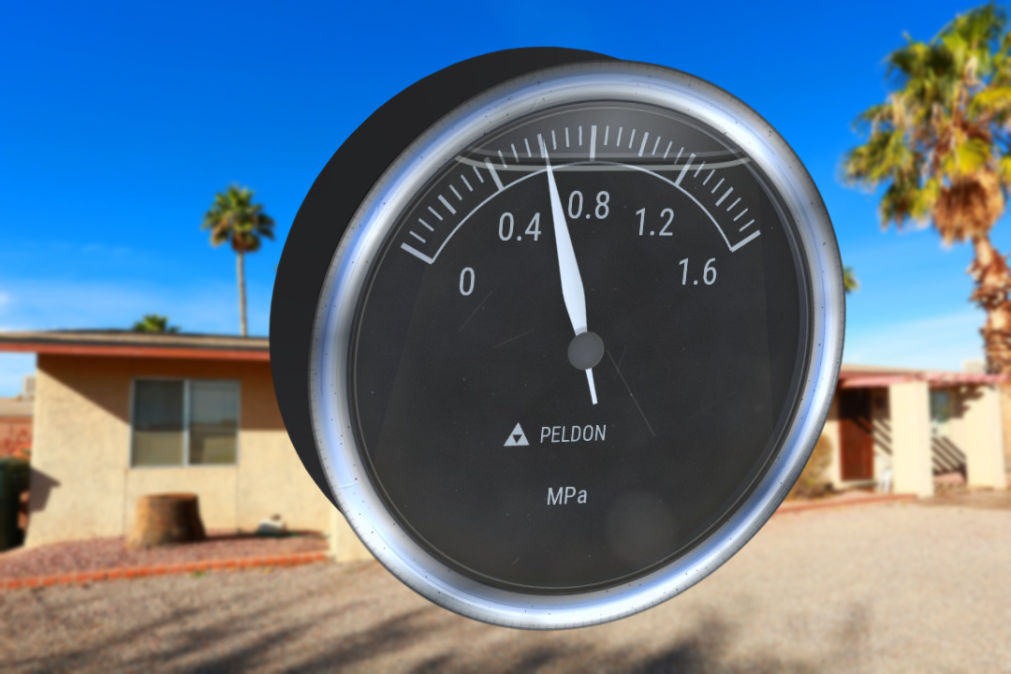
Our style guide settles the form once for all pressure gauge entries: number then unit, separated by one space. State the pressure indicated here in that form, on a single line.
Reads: 0.6 MPa
